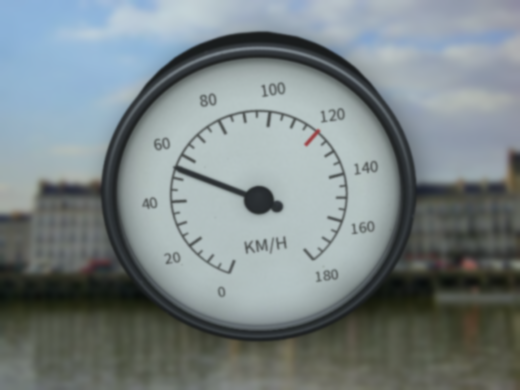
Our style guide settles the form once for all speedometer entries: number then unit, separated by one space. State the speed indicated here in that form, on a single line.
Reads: 55 km/h
